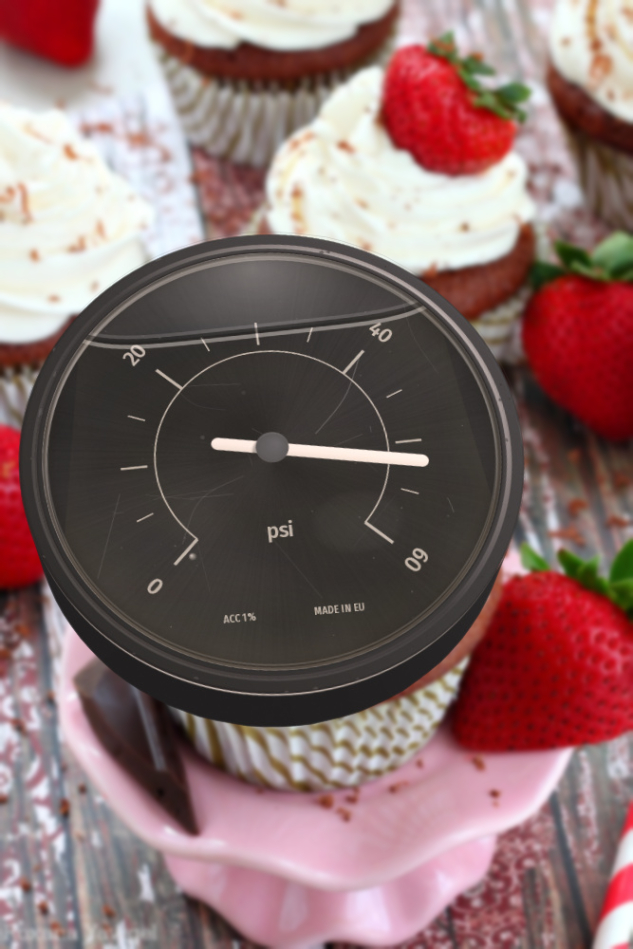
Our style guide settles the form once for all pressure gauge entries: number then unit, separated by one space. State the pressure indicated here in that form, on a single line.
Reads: 52.5 psi
